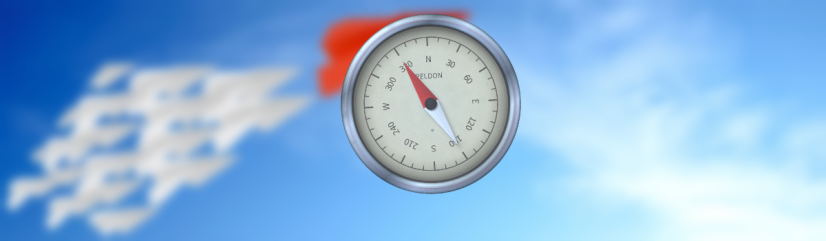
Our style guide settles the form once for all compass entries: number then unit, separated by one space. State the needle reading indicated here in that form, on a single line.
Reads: 330 °
